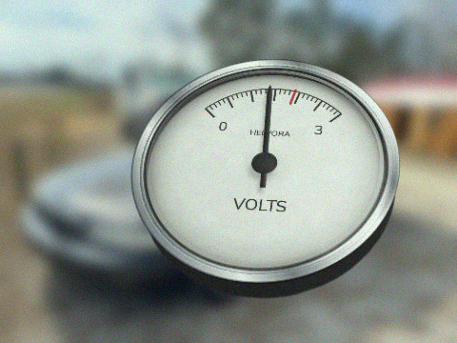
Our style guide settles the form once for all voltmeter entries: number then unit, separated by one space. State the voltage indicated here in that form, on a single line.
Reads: 1.4 V
